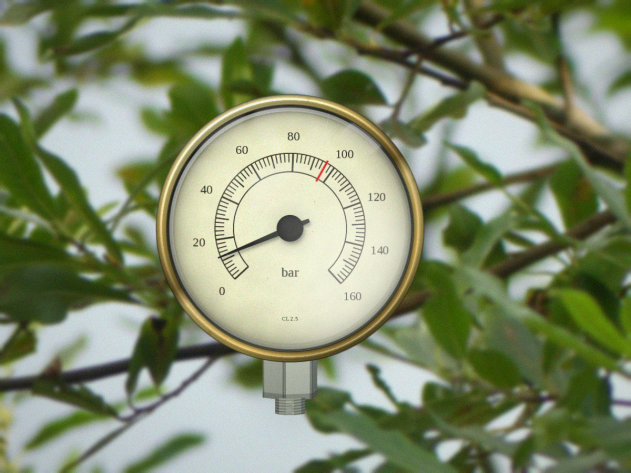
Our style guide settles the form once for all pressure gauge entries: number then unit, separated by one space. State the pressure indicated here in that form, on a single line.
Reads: 12 bar
